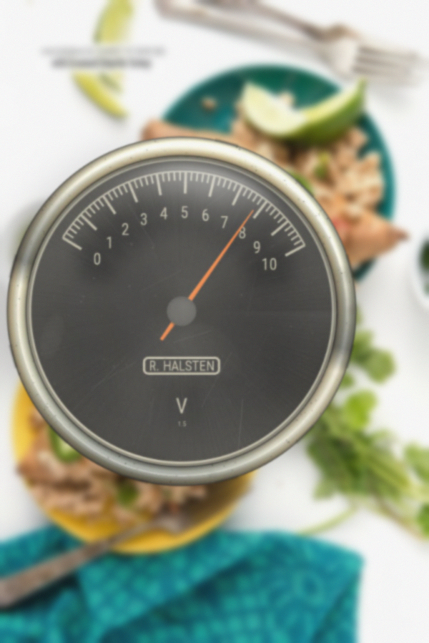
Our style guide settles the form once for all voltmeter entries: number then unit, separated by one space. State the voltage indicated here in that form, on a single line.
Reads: 7.8 V
